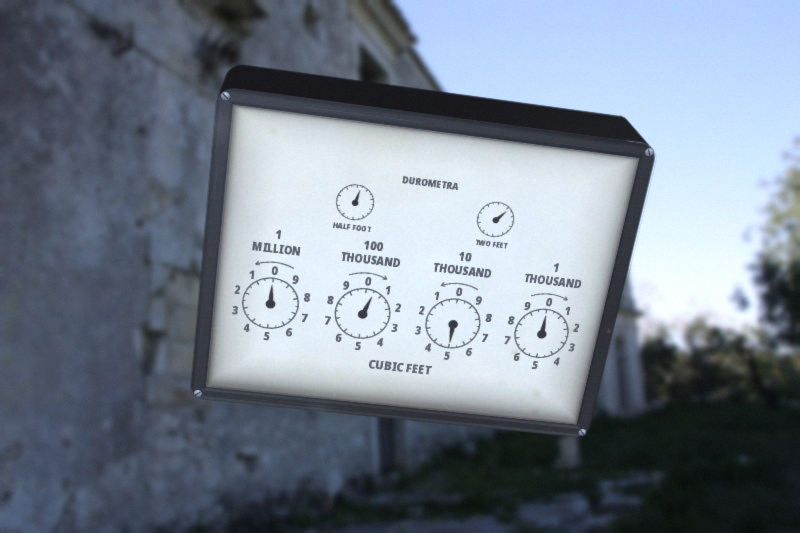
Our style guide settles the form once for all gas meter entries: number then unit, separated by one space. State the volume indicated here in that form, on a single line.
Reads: 5000 ft³
